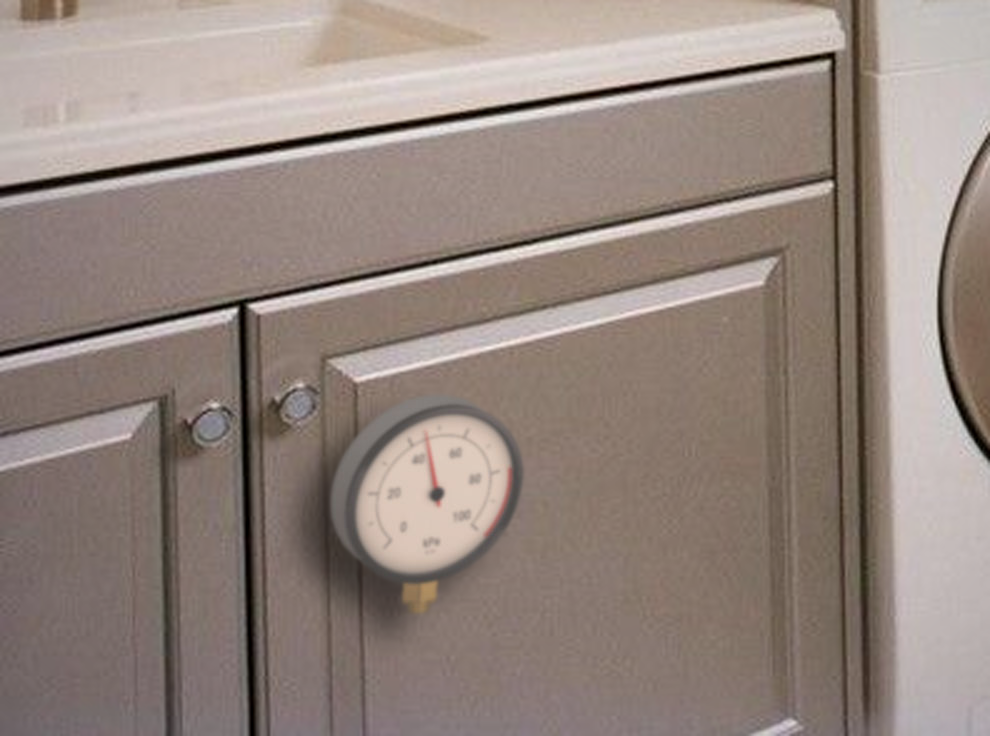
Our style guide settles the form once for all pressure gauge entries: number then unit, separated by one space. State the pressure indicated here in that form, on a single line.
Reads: 45 kPa
